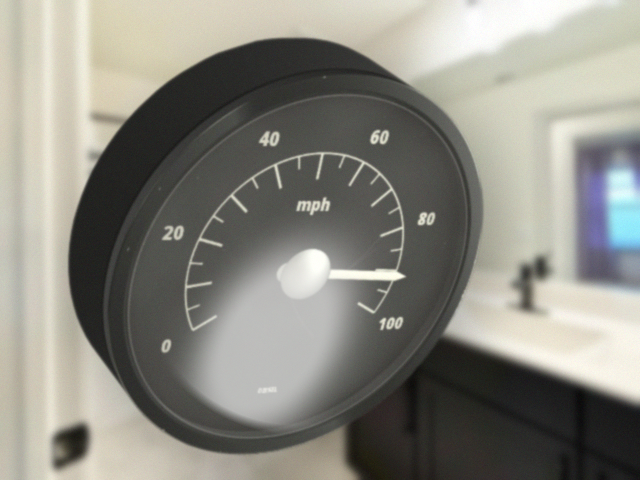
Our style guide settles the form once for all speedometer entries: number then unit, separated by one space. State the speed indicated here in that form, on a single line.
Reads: 90 mph
